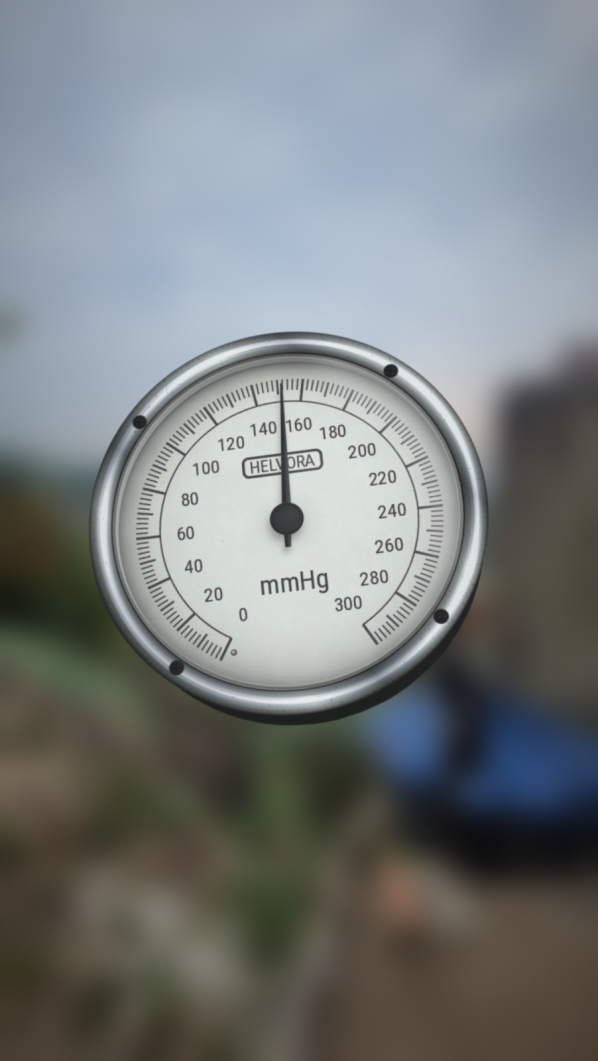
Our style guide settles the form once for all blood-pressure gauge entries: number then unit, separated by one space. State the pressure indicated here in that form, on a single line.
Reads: 152 mmHg
